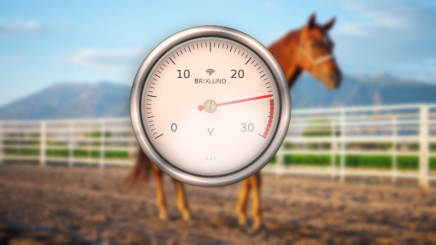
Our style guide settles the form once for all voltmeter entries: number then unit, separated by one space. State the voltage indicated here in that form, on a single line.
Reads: 25 V
